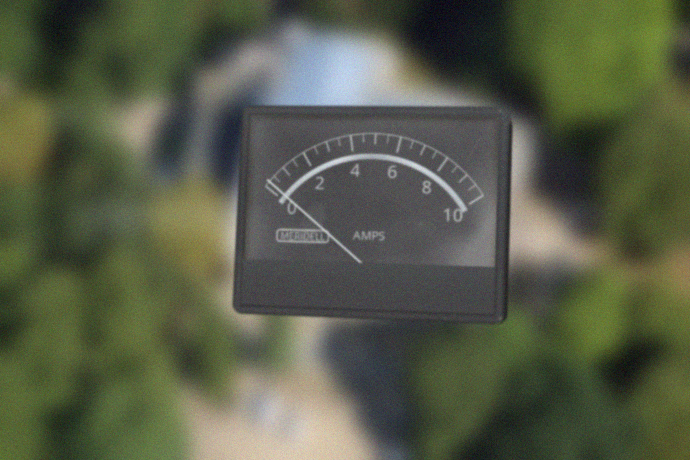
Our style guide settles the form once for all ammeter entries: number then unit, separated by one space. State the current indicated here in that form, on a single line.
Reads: 0.25 A
